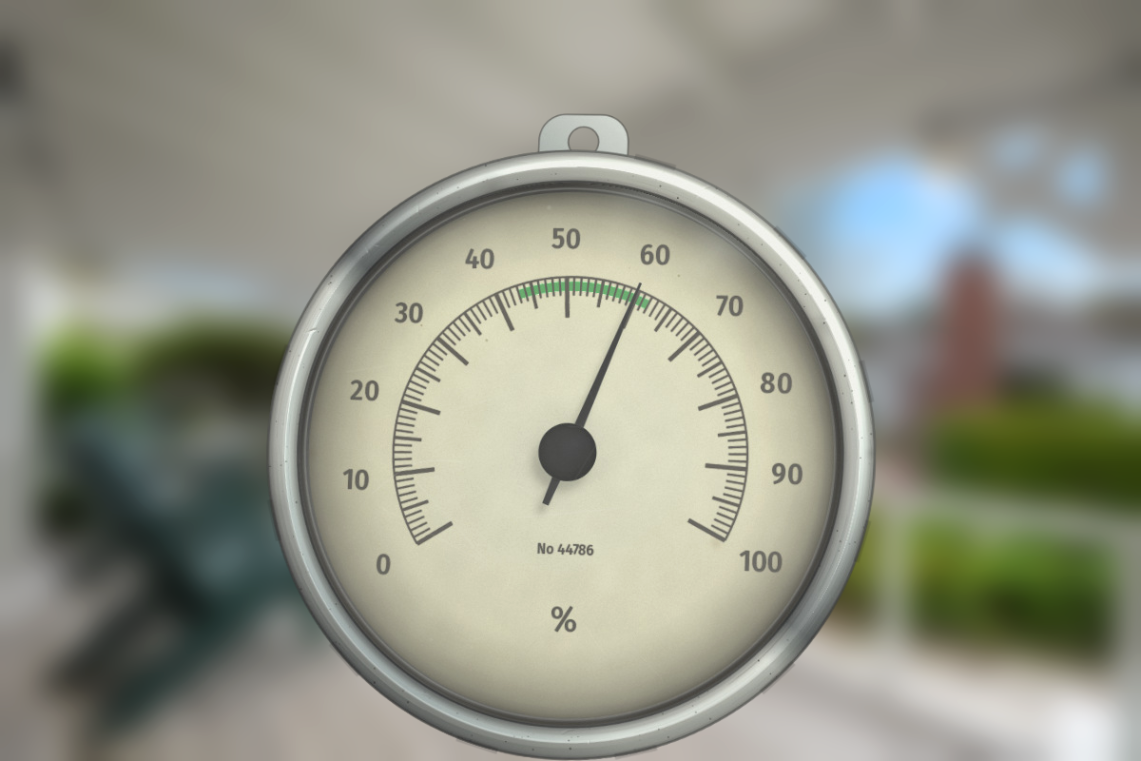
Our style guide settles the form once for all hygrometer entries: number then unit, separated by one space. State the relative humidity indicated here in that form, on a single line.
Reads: 60 %
